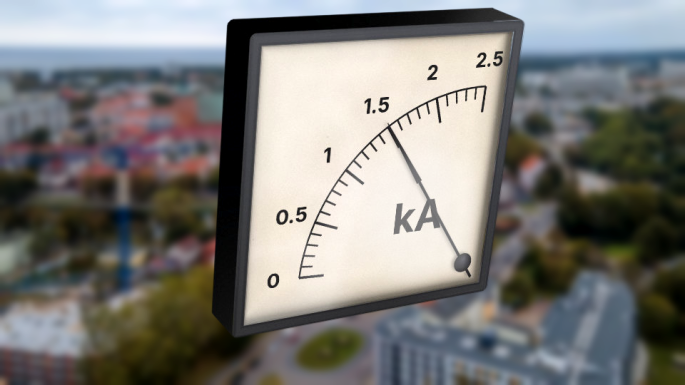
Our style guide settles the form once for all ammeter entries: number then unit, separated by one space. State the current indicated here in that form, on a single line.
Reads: 1.5 kA
